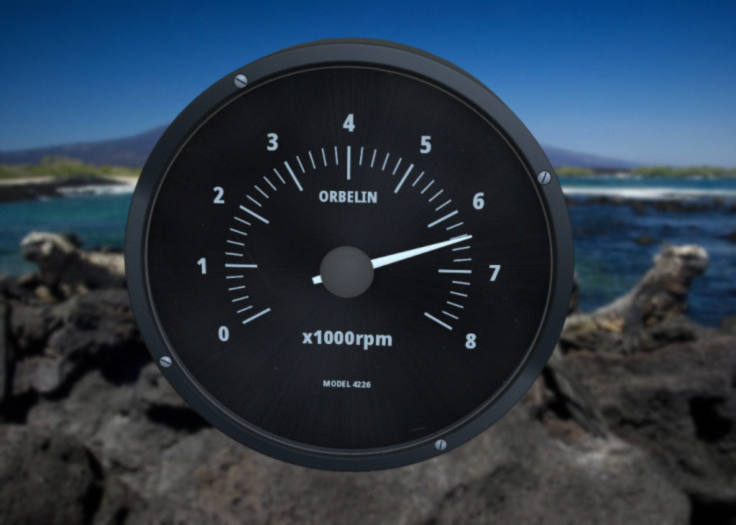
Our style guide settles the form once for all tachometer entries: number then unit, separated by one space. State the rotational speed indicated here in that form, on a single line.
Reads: 6400 rpm
